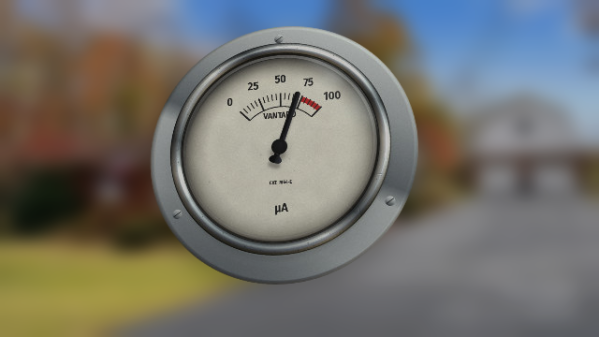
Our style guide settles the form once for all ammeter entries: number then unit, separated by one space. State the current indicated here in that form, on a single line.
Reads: 70 µA
